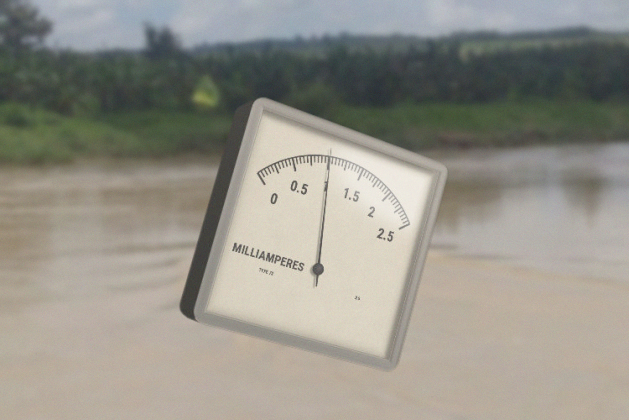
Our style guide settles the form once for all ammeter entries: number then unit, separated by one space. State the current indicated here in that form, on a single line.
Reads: 1 mA
